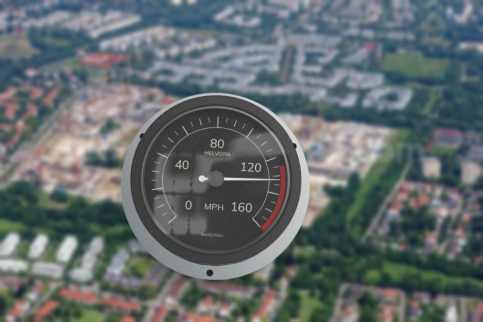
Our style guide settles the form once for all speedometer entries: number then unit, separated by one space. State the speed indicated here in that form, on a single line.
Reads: 132.5 mph
